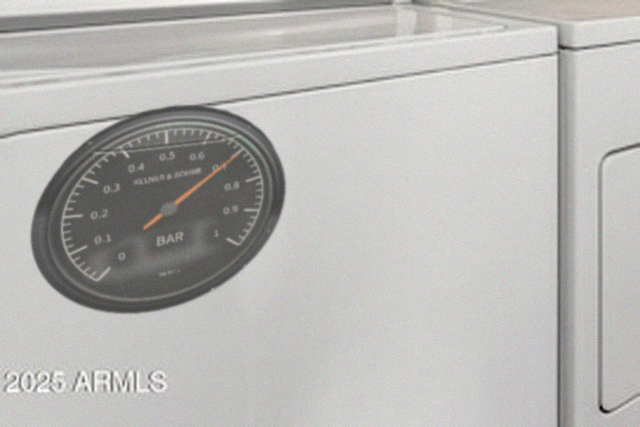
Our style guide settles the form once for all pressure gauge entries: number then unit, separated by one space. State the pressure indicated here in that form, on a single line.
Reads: 0.7 bar
